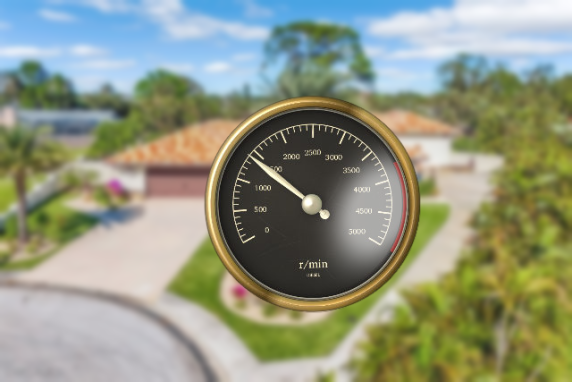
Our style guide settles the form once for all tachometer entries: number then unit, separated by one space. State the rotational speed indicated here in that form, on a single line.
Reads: 1400 rpm
